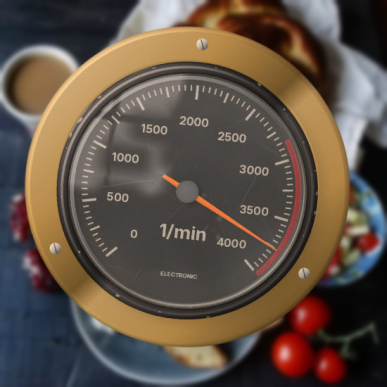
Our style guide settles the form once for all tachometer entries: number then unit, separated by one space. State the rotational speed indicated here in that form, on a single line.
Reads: 3750 rpm
